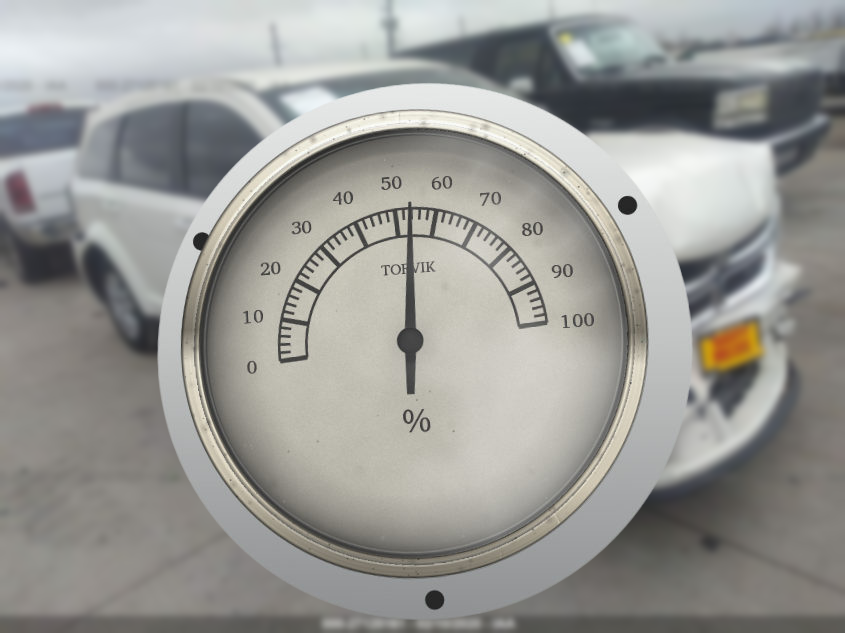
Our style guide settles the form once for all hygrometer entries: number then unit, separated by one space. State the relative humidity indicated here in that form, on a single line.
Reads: 54 %
